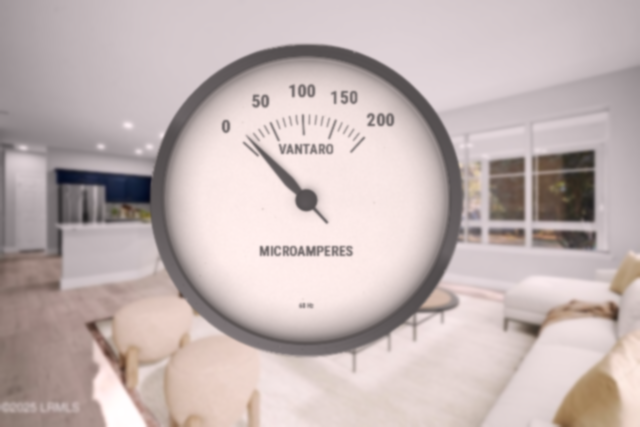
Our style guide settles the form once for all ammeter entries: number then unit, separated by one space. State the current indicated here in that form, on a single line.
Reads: 10 µA
